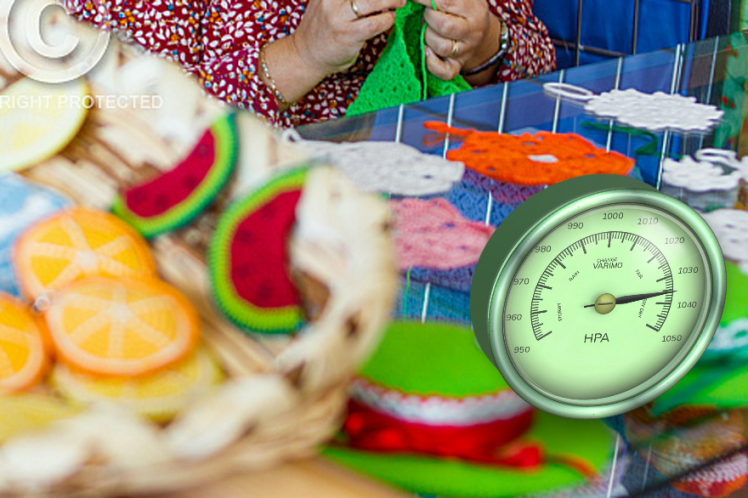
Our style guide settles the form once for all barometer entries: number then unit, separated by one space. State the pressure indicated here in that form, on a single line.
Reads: 1035 hPa
